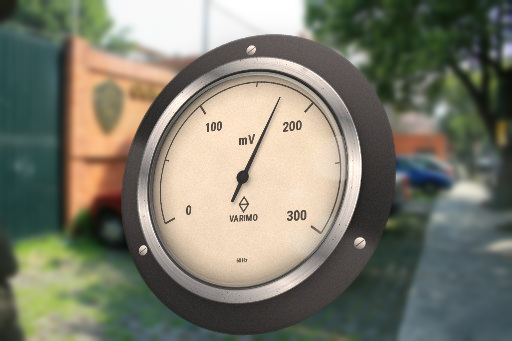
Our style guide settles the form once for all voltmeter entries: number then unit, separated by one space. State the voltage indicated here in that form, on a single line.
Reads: 175 mV
